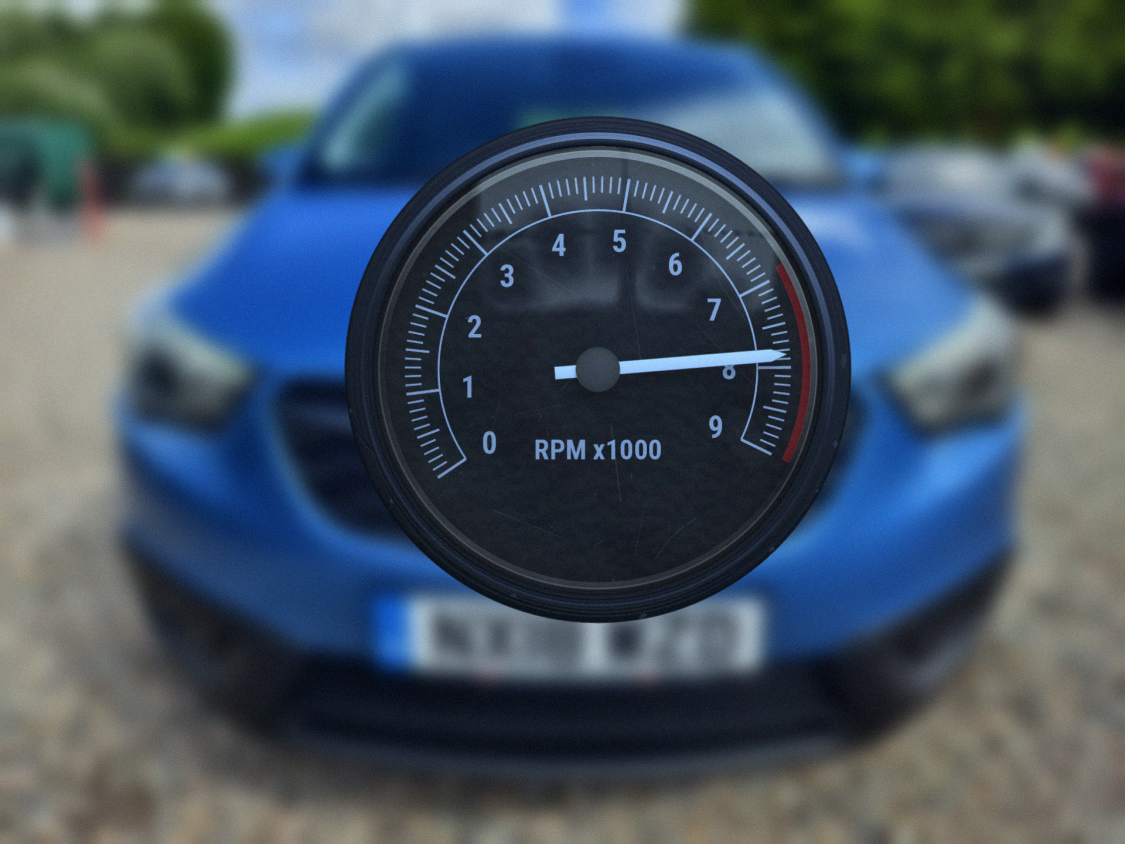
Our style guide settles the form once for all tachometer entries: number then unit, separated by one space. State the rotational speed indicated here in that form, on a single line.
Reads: 7850 rpm
